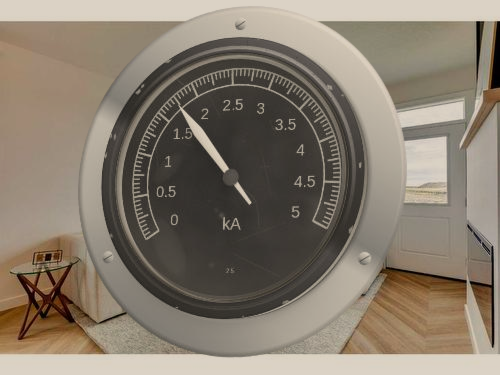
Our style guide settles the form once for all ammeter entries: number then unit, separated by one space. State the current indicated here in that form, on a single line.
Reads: 1.75 kA
